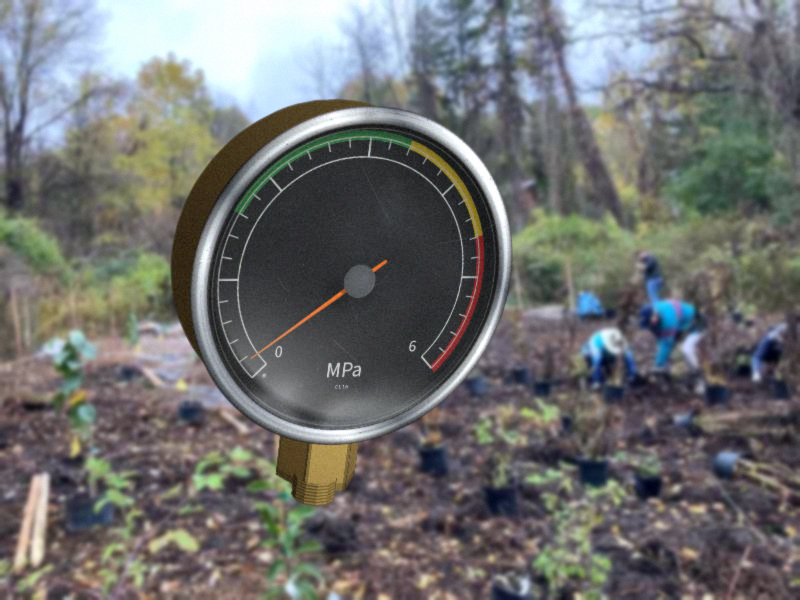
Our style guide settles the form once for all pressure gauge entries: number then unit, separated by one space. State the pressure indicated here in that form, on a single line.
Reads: 0.2 MPa
